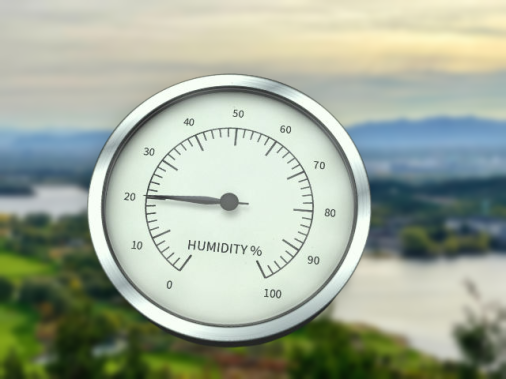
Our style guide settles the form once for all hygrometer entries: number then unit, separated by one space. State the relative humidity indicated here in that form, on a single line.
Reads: 20 %
